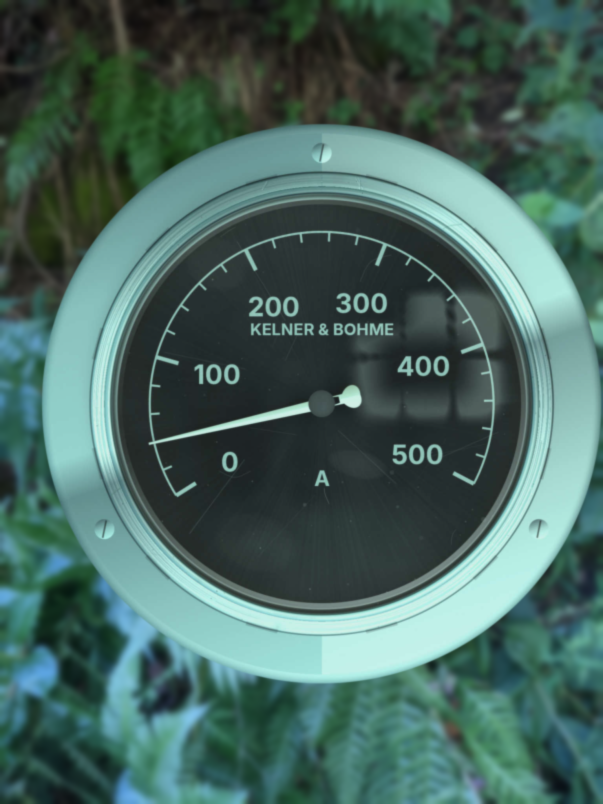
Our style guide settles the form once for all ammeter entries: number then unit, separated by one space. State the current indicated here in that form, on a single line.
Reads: 40 A
